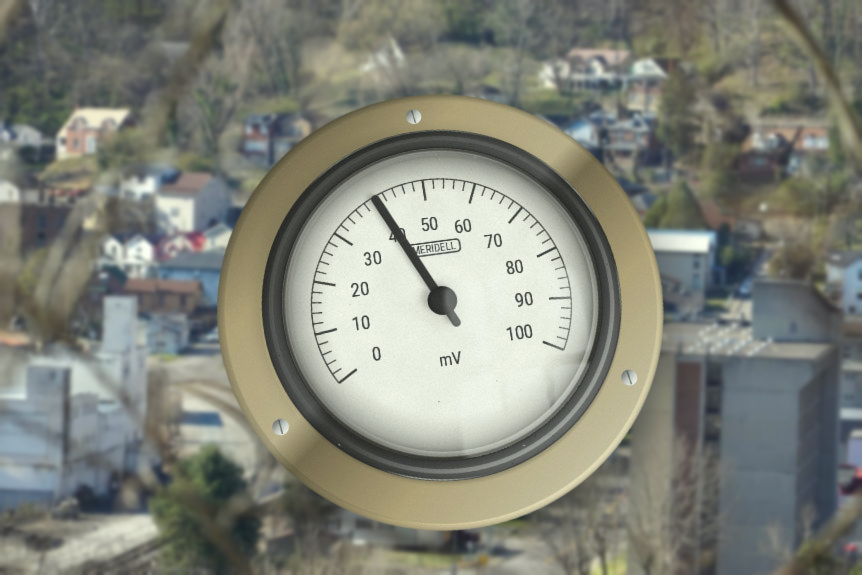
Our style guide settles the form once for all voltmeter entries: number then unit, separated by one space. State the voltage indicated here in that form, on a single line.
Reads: 40 mV
